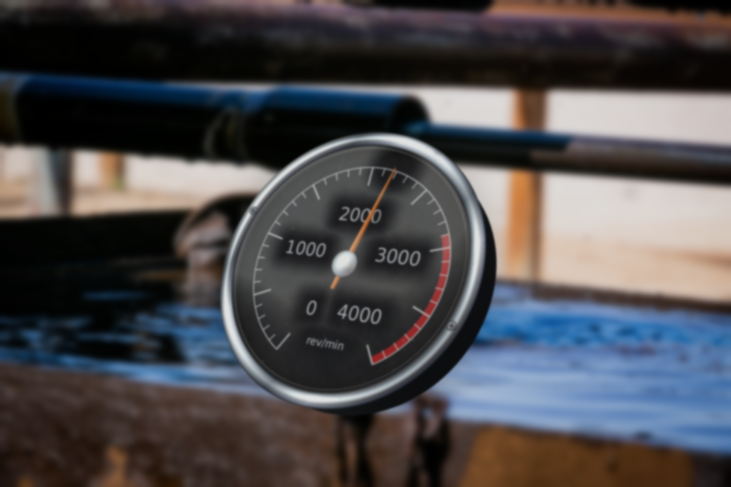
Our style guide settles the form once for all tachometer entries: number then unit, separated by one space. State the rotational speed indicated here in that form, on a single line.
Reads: 2200 rpm
